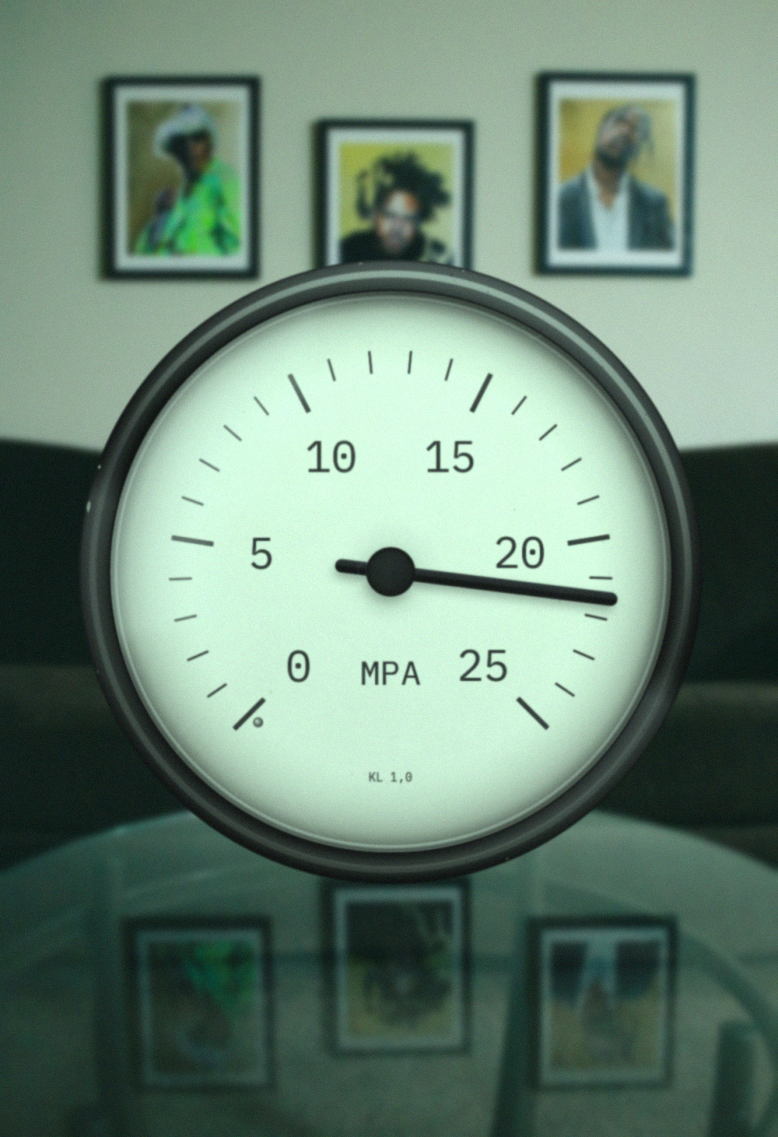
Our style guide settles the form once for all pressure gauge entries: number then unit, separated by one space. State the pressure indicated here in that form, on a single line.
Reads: 21.5 MPa
